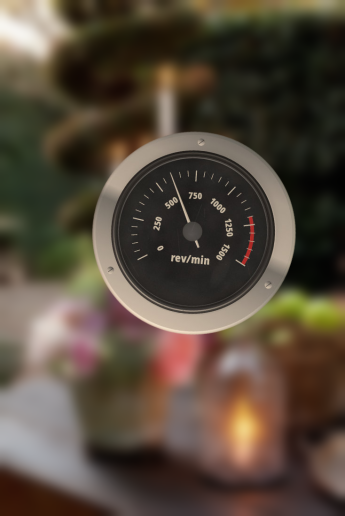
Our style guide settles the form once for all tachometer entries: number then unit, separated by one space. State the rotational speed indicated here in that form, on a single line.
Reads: 600 rpm
